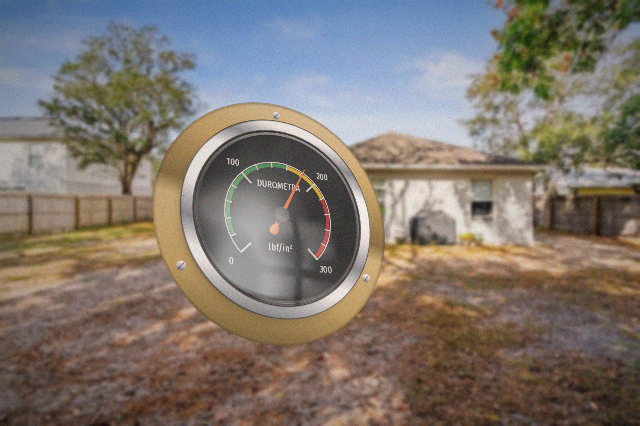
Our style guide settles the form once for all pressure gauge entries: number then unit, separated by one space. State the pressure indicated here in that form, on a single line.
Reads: 180 psi
